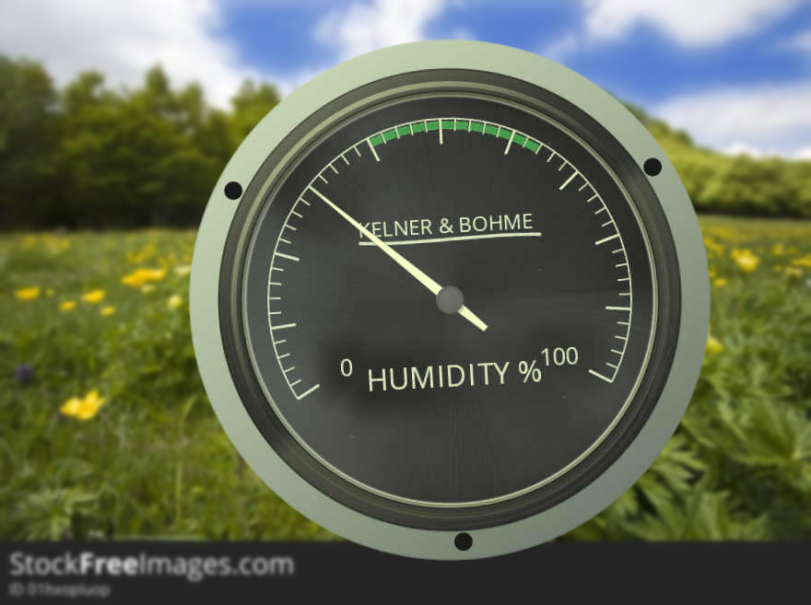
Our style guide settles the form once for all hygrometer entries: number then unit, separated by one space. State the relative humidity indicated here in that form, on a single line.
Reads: 30 %
